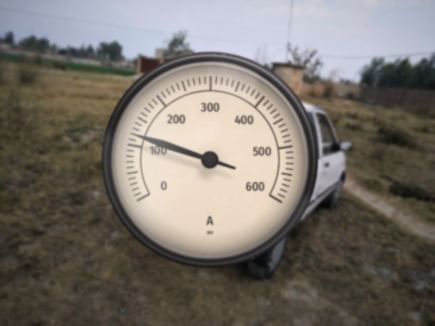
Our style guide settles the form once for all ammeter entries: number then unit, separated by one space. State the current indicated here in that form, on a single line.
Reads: 120 A
